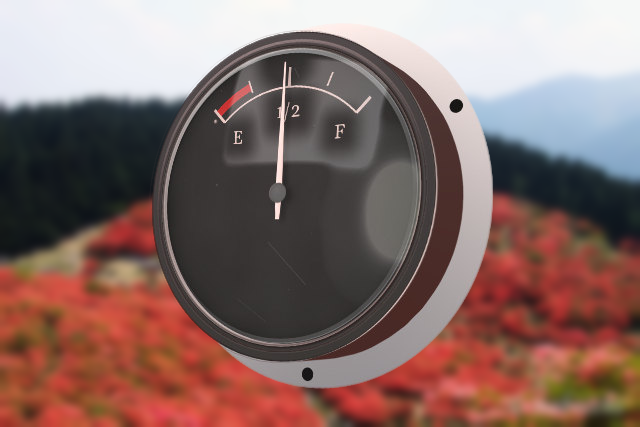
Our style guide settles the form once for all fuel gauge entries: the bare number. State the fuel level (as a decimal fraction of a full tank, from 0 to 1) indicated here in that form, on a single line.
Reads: 0.5
